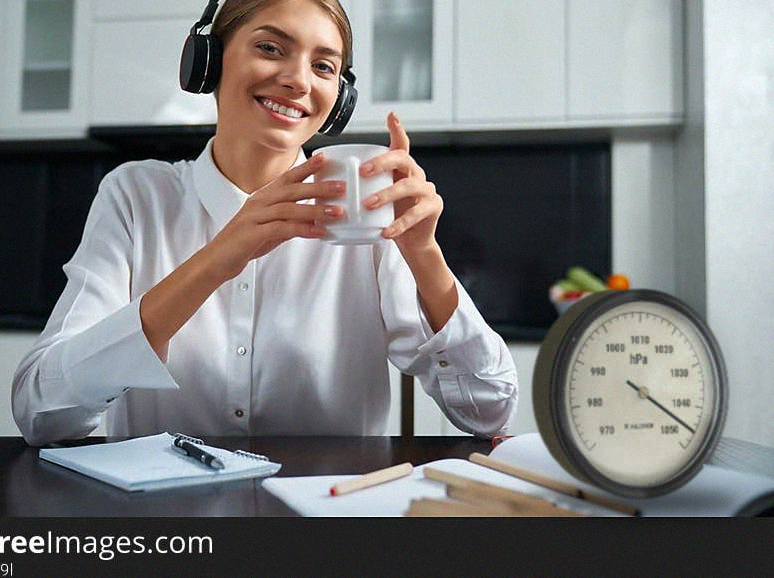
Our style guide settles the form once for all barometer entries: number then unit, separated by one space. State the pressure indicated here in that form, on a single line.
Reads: 1046 hPa
